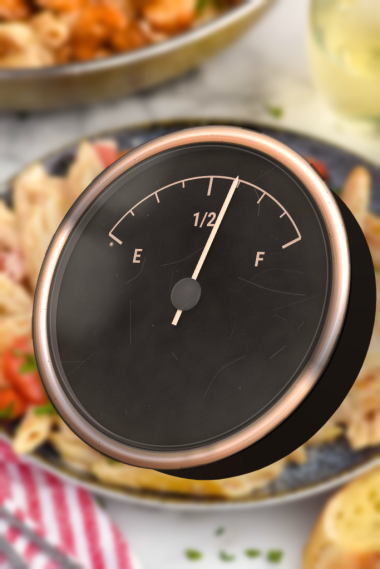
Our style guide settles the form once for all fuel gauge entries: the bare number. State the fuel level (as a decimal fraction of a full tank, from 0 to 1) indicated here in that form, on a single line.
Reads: 0.625
